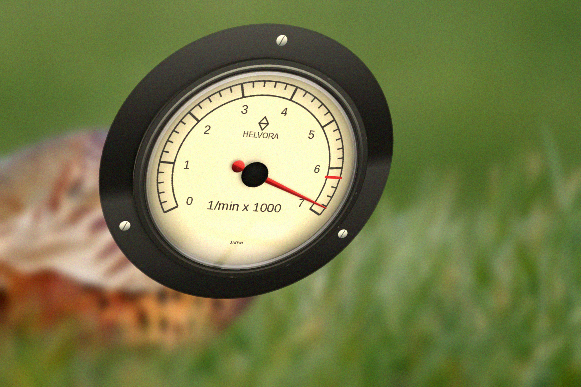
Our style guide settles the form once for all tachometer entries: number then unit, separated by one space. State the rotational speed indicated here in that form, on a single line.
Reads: 6800 rpm
